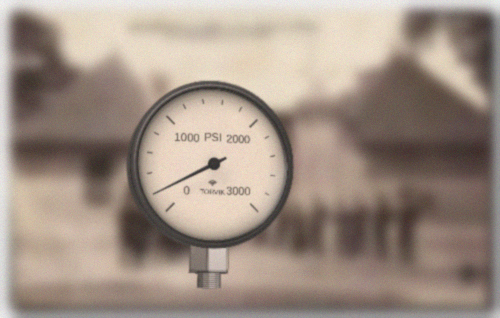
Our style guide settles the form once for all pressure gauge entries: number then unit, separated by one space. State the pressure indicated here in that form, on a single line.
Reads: 200 psi
